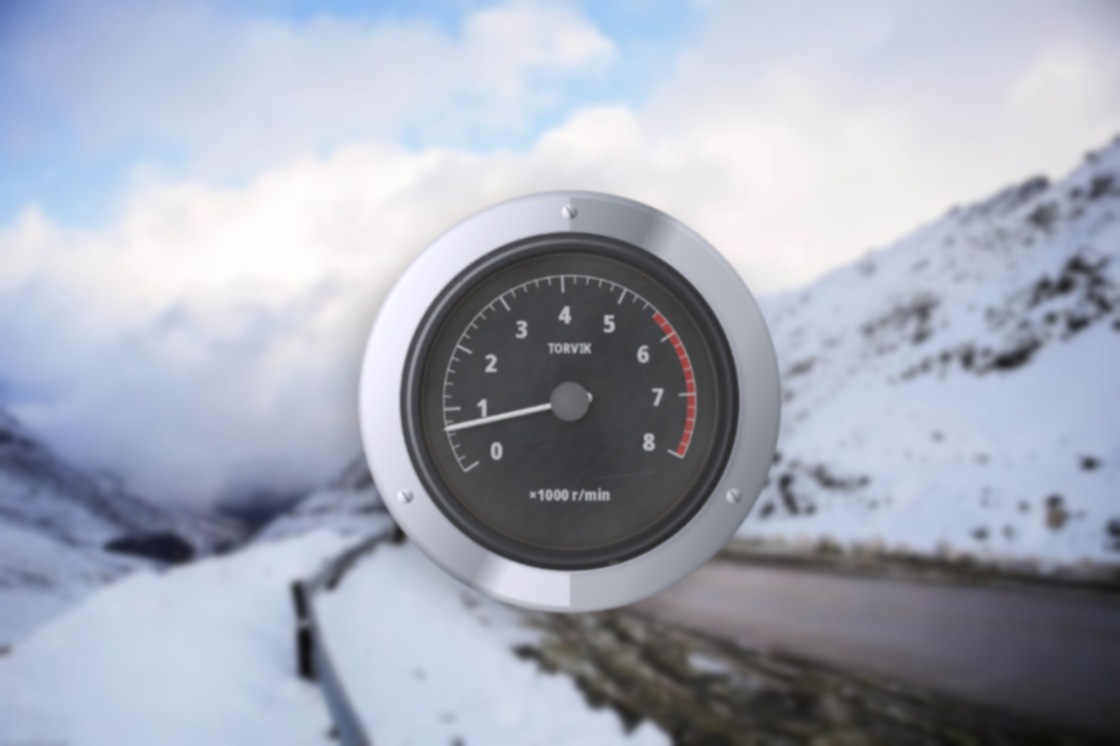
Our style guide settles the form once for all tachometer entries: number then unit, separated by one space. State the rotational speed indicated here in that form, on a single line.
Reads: 700 rpm
